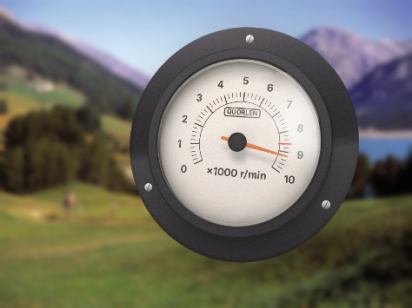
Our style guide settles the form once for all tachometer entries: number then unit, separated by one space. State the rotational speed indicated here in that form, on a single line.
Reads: 9200 rpm
